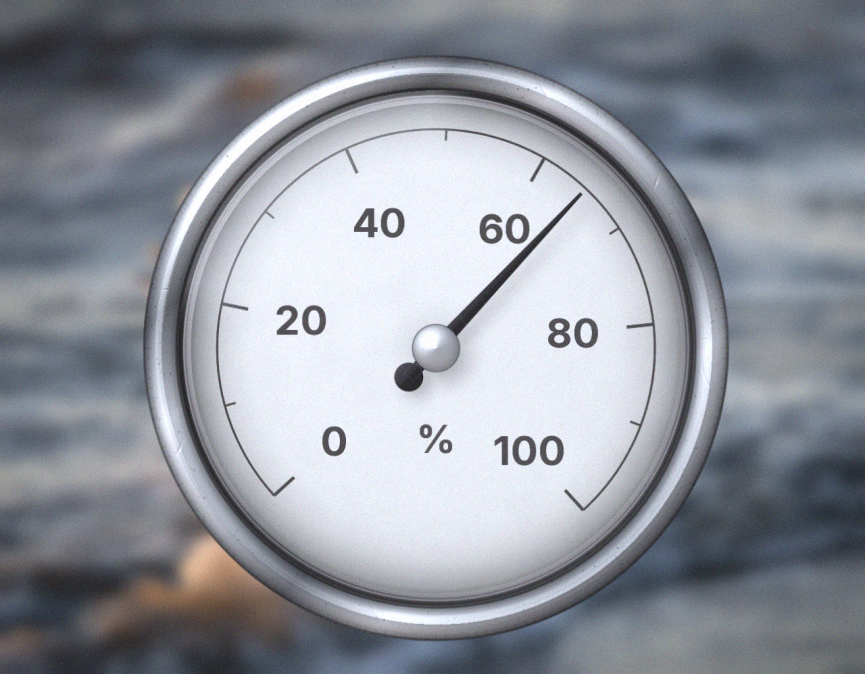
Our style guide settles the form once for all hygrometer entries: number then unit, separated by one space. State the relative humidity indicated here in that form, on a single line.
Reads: 65 %
